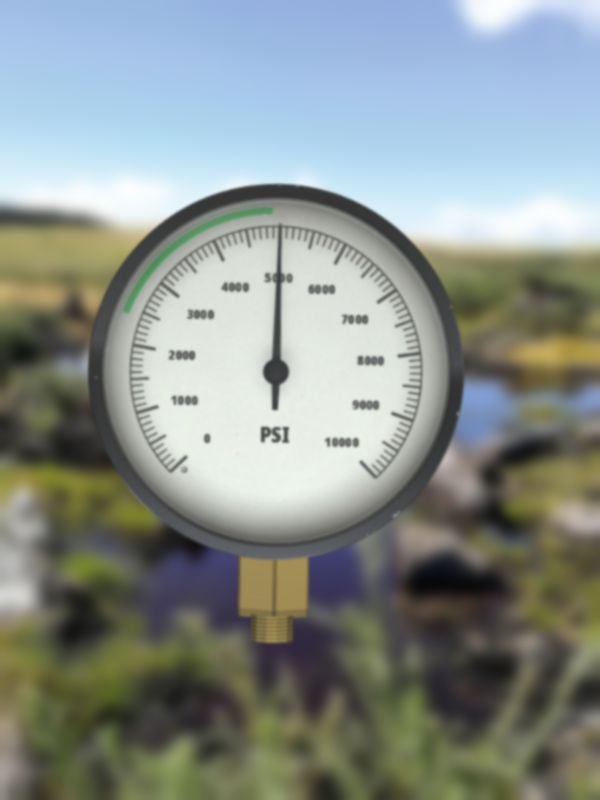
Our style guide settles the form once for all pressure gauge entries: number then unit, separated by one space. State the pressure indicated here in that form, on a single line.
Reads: 5000 psi
